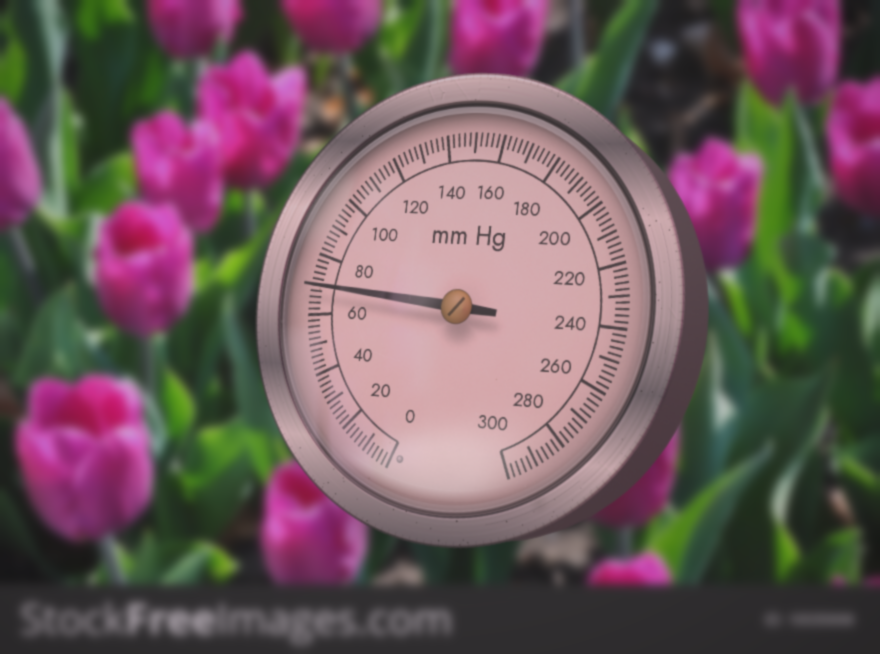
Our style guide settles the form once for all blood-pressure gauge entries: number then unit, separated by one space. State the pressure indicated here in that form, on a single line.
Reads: 70 mmHg
